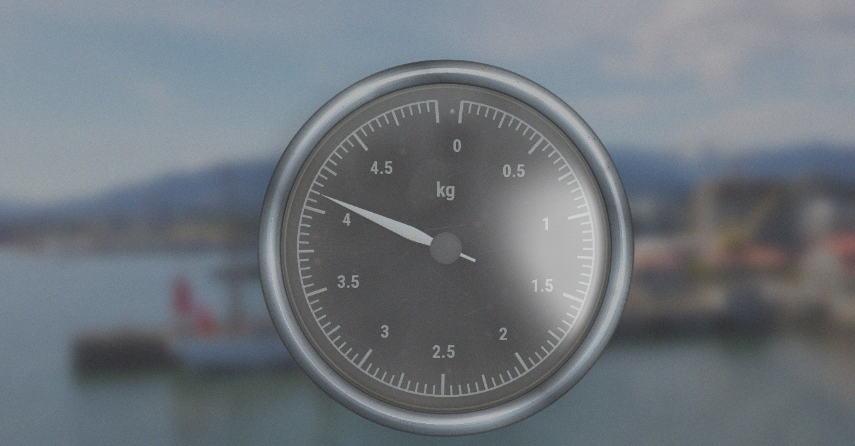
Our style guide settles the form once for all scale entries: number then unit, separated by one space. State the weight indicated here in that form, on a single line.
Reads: 4.1 kg
